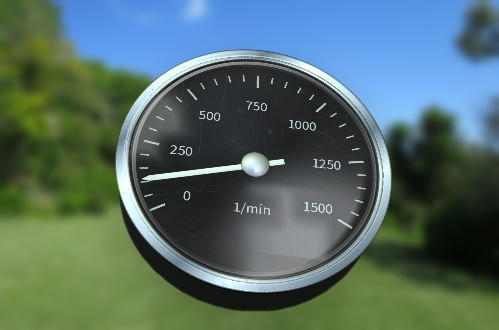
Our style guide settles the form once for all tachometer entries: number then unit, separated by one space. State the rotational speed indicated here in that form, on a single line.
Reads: 100 rpm
